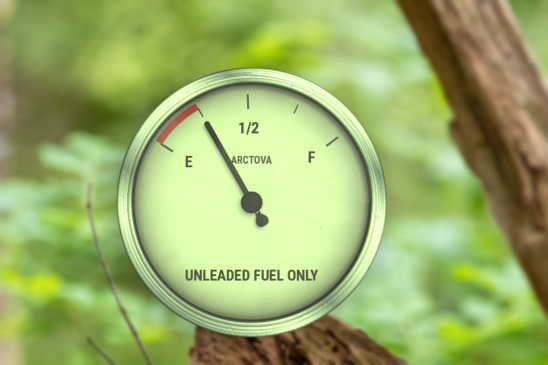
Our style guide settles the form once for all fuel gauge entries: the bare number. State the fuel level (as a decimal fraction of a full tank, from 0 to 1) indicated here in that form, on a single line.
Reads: 0.25
